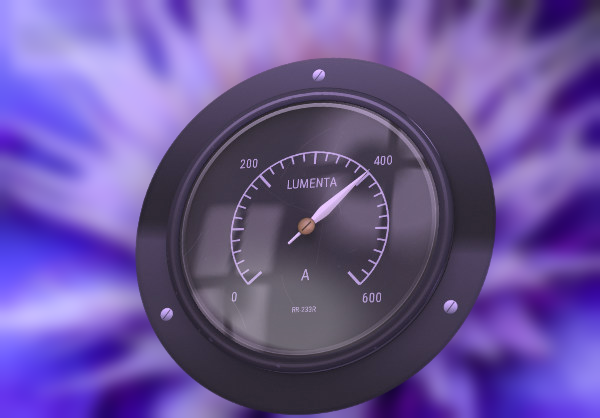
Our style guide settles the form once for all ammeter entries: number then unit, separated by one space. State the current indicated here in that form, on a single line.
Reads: 400 A
